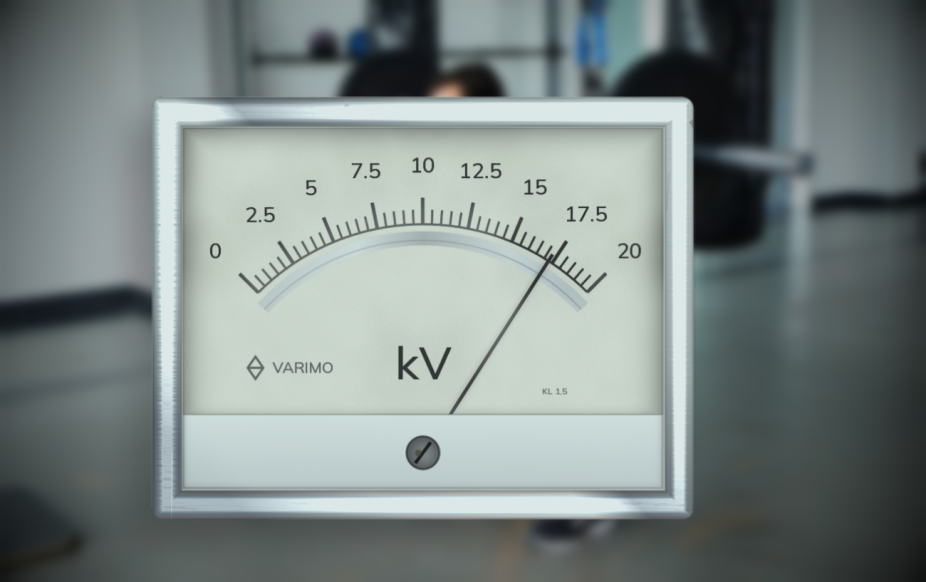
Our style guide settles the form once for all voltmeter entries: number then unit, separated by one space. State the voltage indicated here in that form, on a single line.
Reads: 17.25 kV
